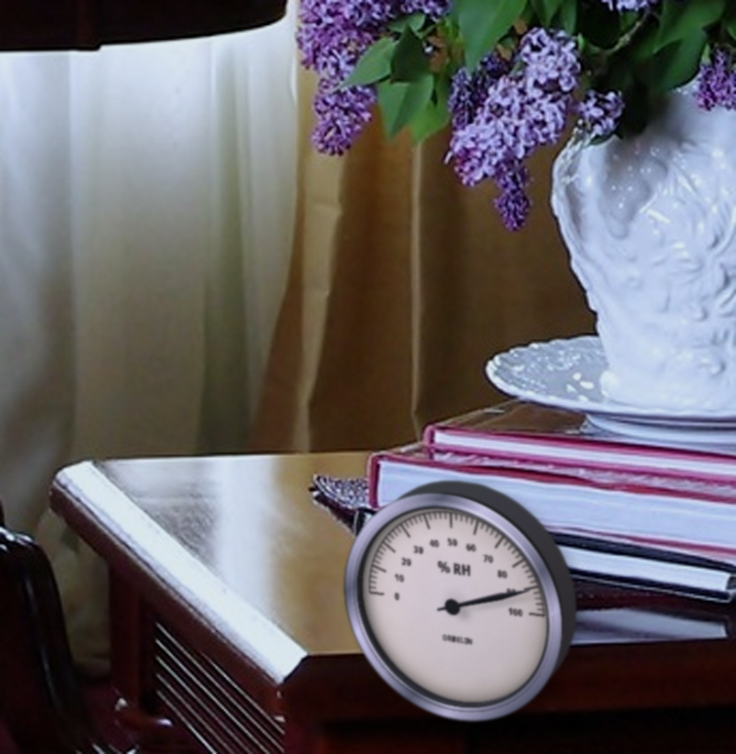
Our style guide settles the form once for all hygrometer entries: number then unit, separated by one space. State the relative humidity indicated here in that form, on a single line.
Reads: 90 %
